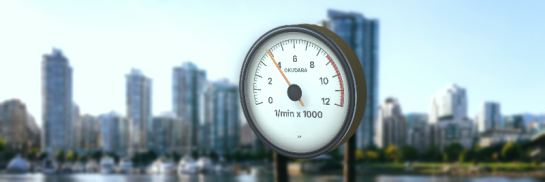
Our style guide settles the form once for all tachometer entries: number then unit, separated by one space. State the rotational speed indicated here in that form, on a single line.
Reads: 4000 rpm
